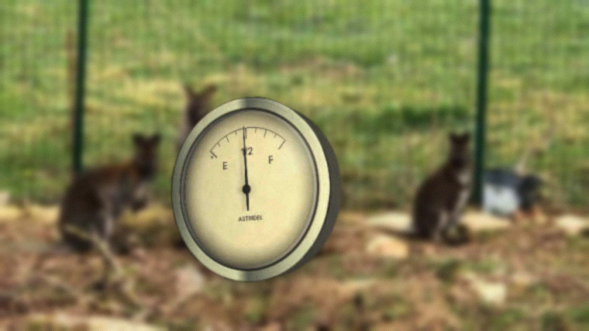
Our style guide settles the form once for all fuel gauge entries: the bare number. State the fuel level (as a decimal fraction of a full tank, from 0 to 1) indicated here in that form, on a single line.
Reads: 0.5
